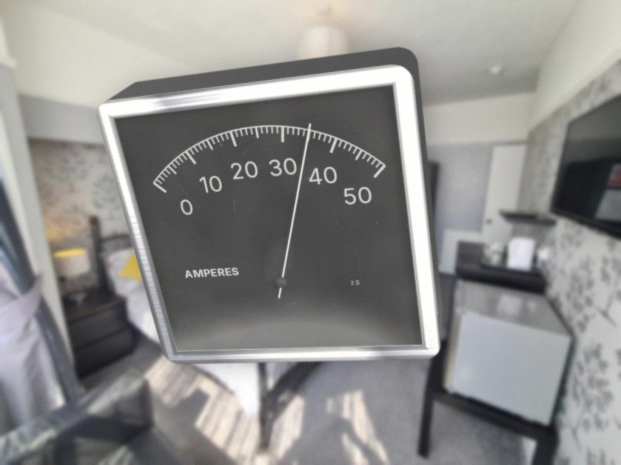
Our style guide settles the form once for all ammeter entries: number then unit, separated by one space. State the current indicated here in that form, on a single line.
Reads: 35 A
